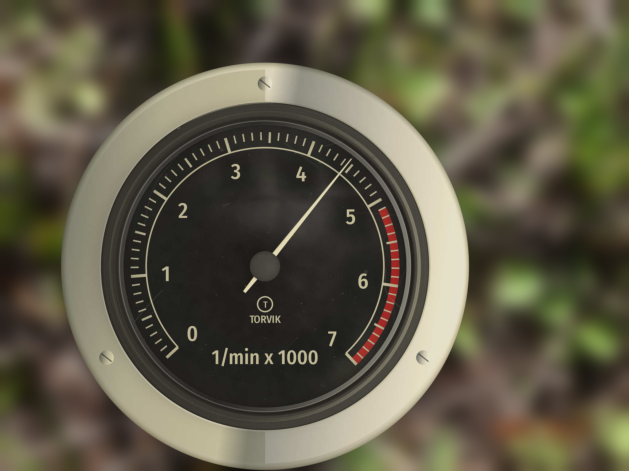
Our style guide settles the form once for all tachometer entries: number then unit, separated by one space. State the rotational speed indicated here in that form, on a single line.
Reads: 4450 rpm
